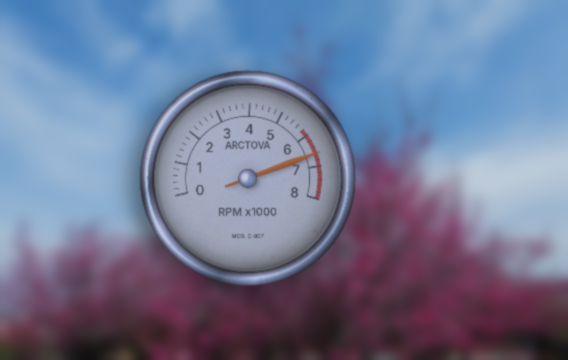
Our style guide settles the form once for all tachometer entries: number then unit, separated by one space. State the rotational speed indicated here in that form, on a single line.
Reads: 6600 rpm
